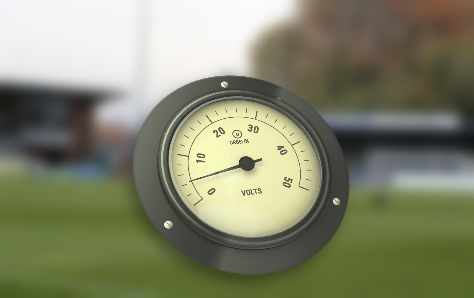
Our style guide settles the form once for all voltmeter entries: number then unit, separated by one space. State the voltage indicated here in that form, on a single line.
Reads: 4 V
